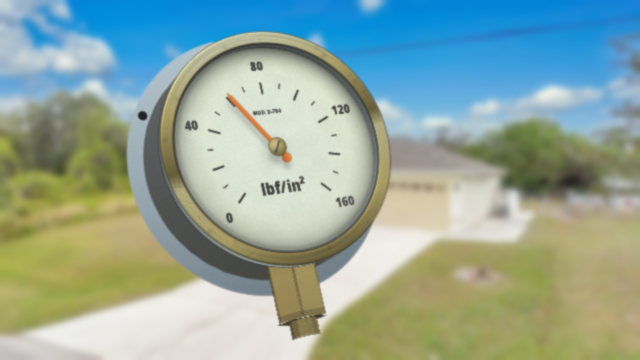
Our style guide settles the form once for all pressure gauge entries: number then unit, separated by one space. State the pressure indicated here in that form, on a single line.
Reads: 60 psi
